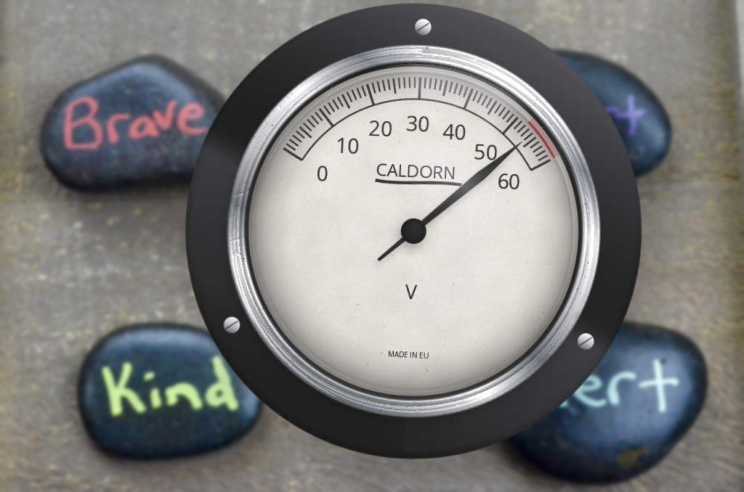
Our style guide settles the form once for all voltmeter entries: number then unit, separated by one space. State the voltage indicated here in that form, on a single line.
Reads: 54 V
